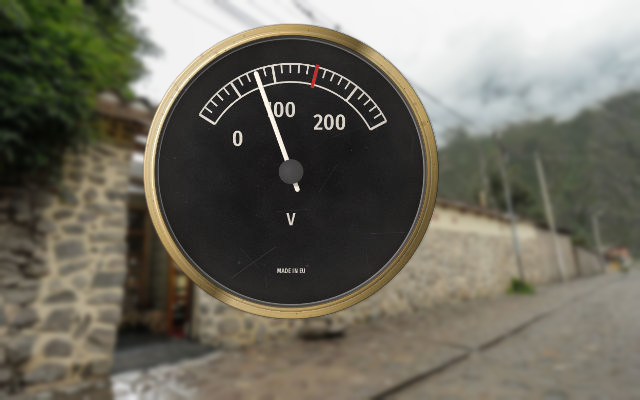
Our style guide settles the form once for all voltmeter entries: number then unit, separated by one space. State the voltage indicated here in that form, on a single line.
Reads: 80 V
